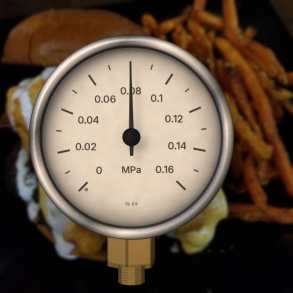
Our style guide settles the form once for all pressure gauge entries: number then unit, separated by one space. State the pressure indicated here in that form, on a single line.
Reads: 0.08 MPa
